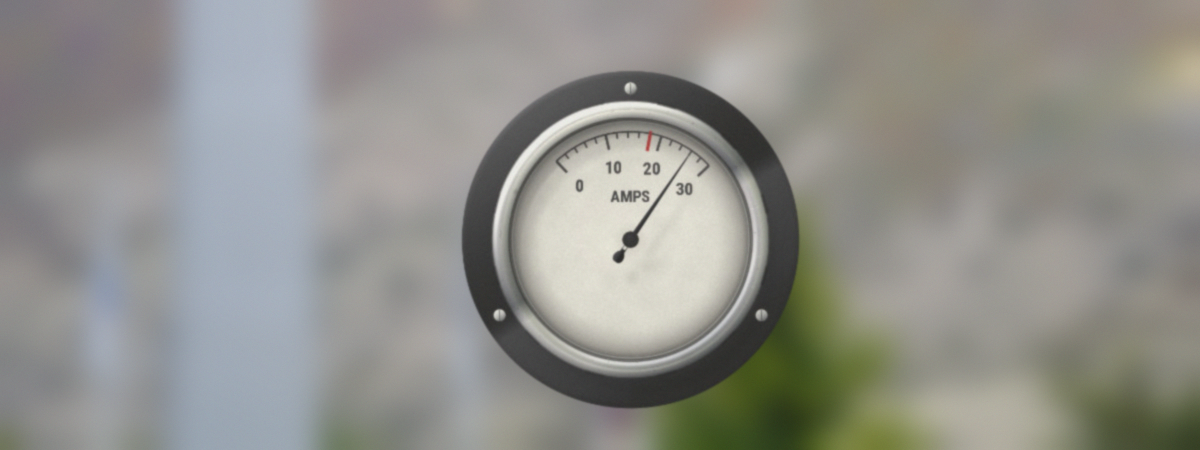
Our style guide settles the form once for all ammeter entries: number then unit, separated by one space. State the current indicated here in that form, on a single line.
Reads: 26 A
